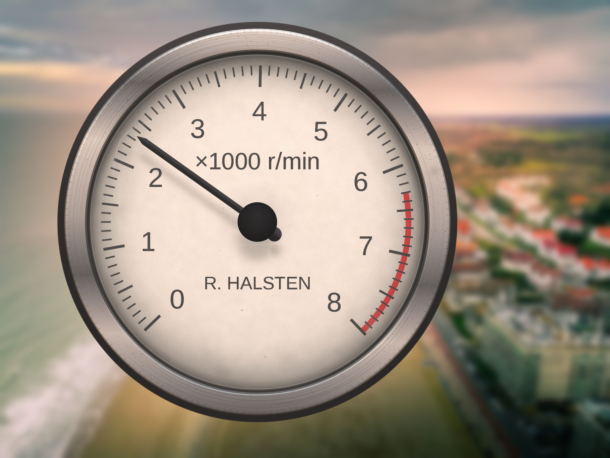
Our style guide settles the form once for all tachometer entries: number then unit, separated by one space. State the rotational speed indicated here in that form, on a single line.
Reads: 2350 rpm
